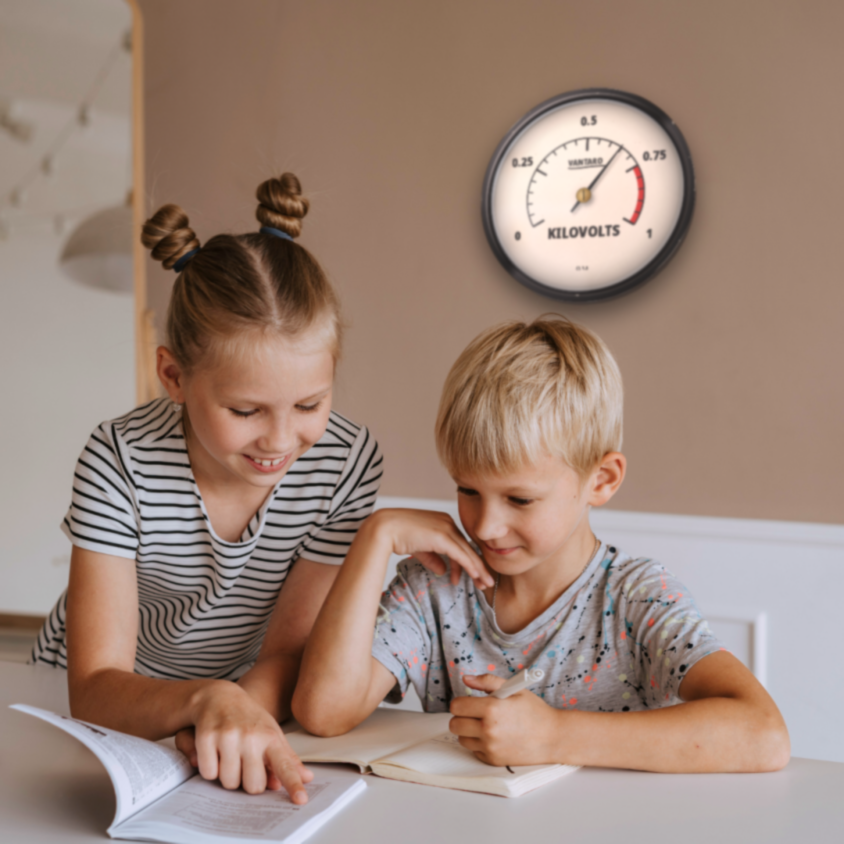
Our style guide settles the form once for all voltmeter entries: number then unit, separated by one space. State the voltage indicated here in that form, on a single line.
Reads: 0.65 kV
